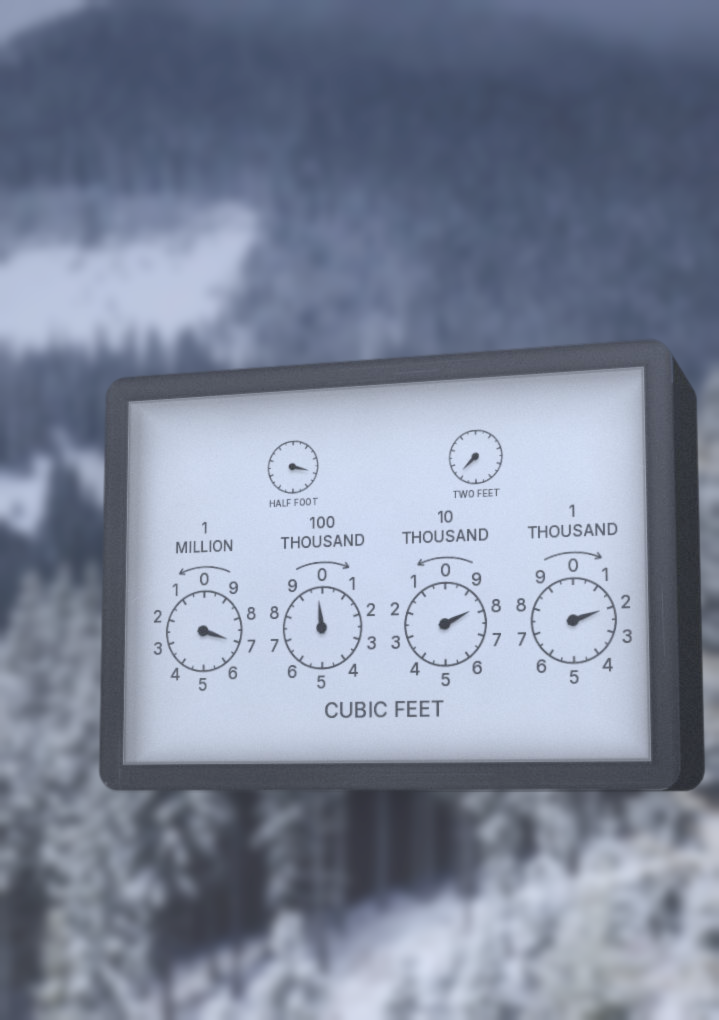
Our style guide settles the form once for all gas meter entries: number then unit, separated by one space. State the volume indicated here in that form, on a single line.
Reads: 698200 ft³
